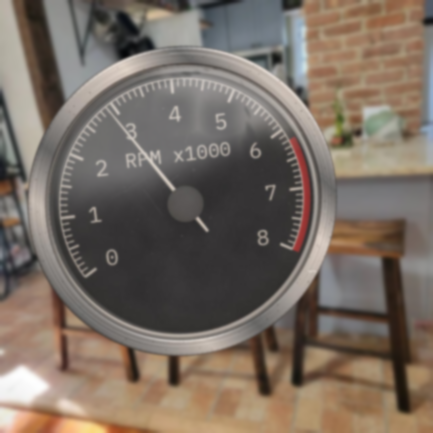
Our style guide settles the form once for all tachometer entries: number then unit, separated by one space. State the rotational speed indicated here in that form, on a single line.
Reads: 2900 rpm
